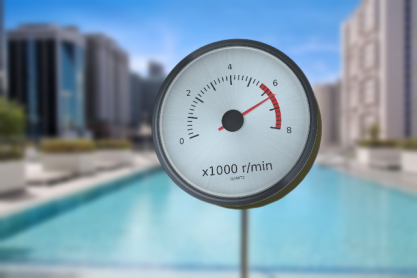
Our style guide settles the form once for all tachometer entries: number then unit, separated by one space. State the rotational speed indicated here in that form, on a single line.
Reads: 6400 rpm
